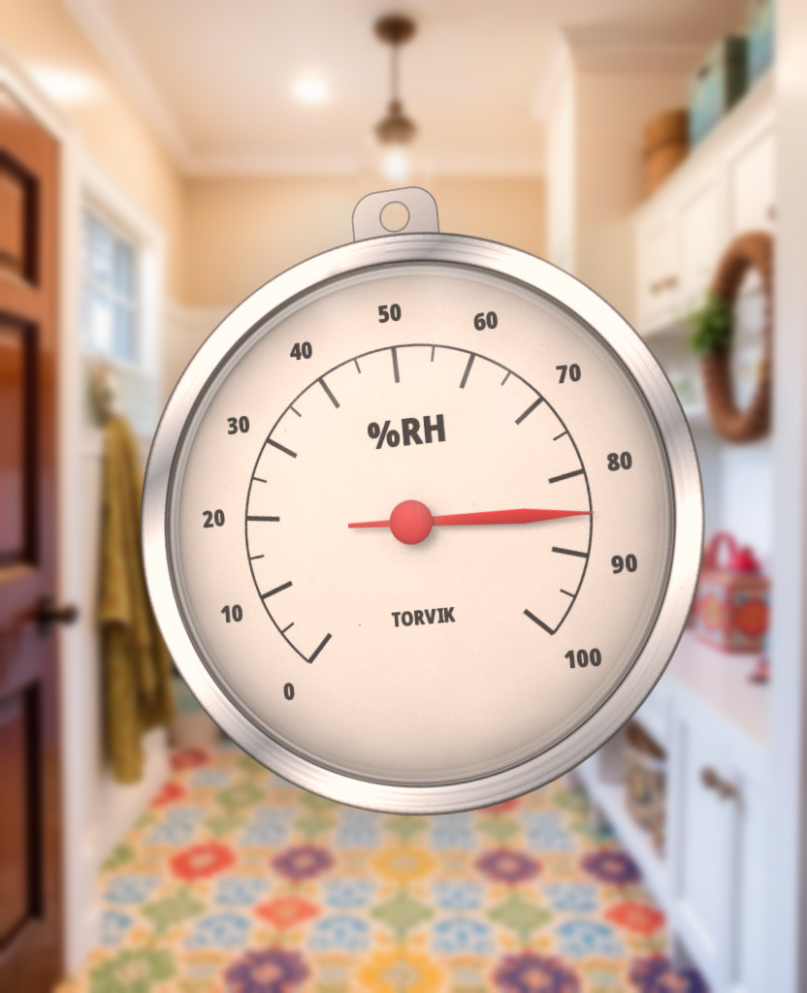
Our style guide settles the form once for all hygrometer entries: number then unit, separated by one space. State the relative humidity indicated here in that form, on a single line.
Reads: 85 %
